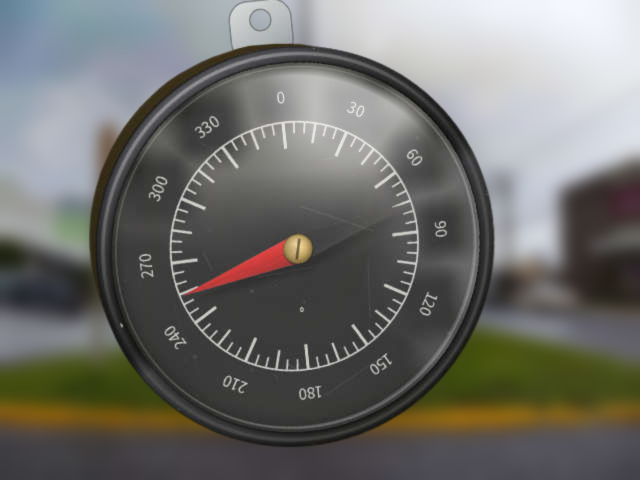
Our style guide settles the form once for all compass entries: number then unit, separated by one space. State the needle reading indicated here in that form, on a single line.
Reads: 255 °
